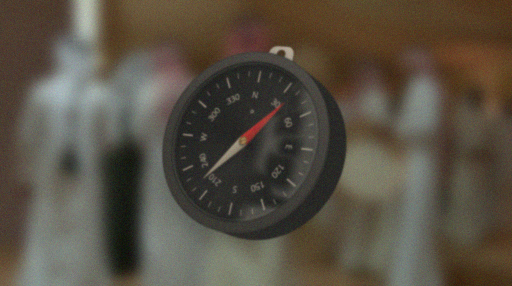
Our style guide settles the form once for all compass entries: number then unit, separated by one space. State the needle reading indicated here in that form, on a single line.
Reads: 40 °
